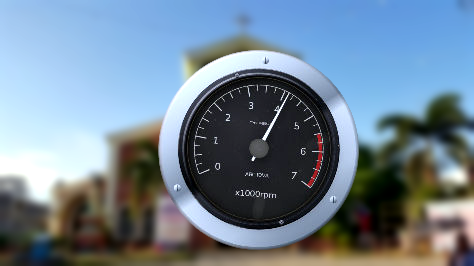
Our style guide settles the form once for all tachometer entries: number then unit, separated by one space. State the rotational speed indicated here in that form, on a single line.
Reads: 4125 rpm
